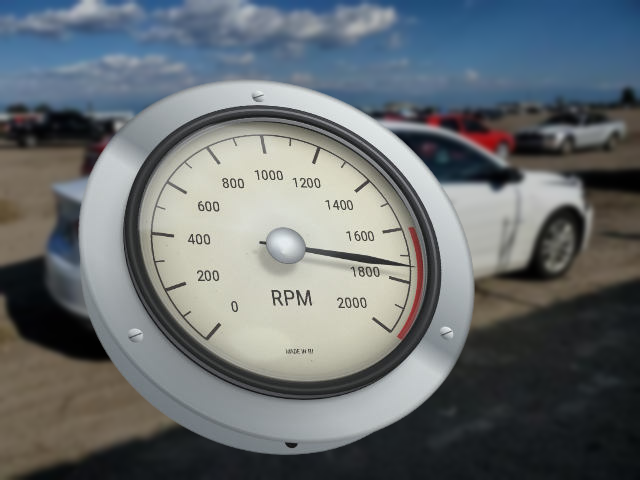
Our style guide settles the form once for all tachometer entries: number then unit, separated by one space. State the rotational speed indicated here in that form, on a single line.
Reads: 1750 rpm
